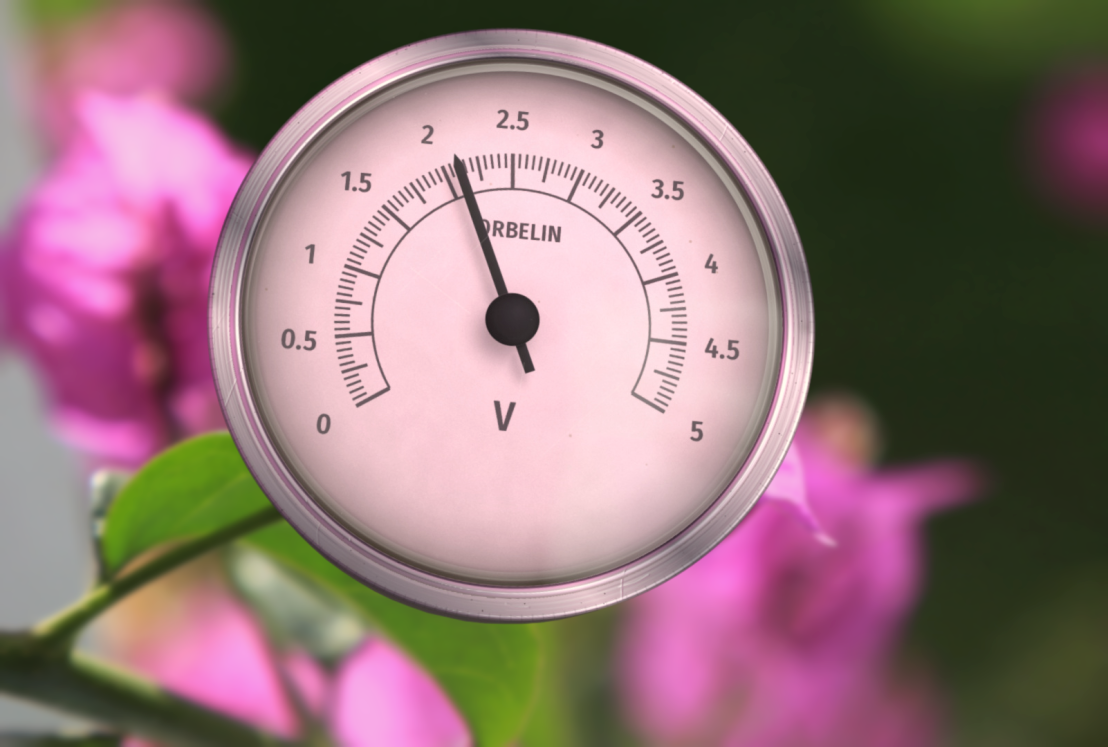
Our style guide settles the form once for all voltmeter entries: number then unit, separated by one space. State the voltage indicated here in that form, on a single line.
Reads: 2.1 V
